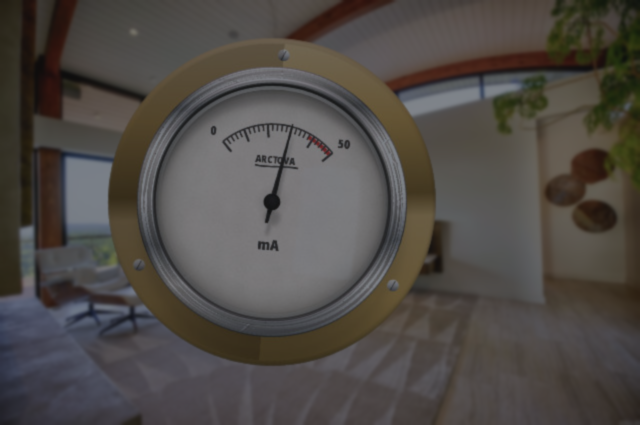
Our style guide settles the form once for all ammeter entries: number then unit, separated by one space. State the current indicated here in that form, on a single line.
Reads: 30 mA
